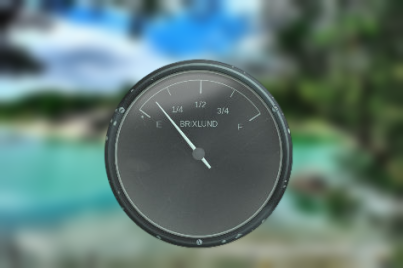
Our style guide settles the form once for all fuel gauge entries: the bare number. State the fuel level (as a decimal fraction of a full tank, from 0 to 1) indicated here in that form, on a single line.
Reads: 0.125
